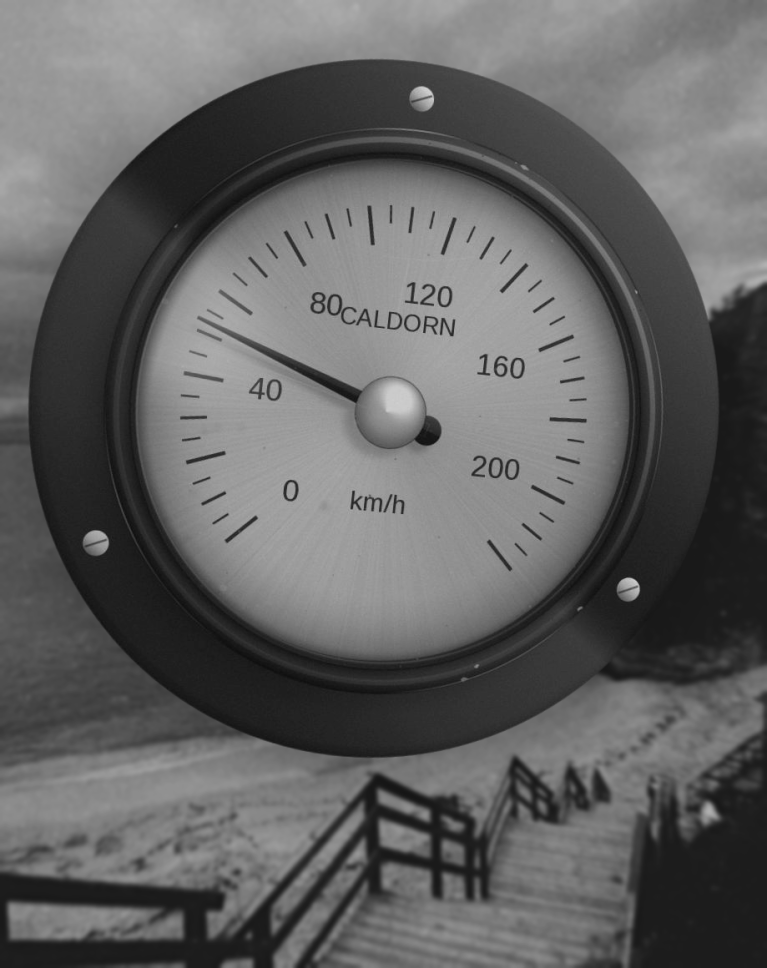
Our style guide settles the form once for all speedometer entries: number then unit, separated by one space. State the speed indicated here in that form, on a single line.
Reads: 52.5 km/h
